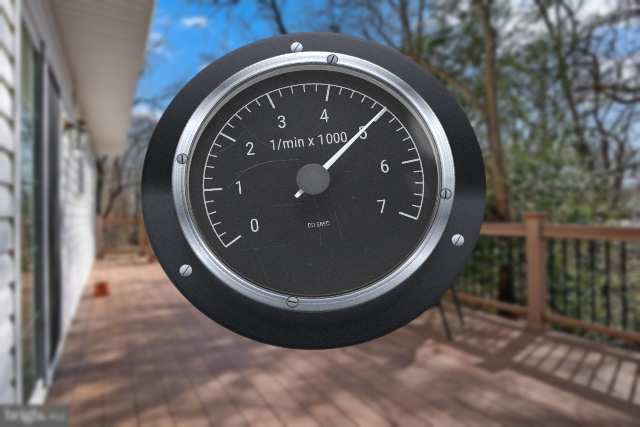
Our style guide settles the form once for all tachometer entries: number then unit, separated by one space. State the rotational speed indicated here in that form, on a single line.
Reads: 5000 rpm
